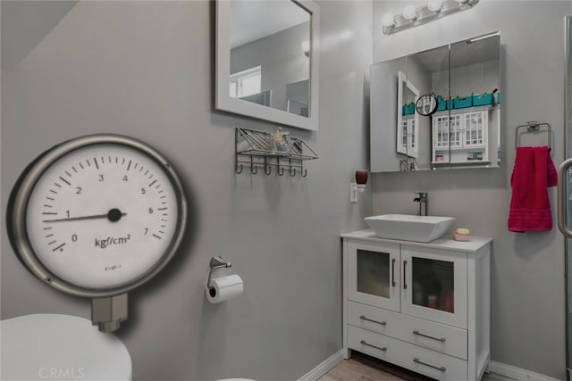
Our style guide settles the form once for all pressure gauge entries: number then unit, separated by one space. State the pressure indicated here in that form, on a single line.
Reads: 0.8 kg/cm²
